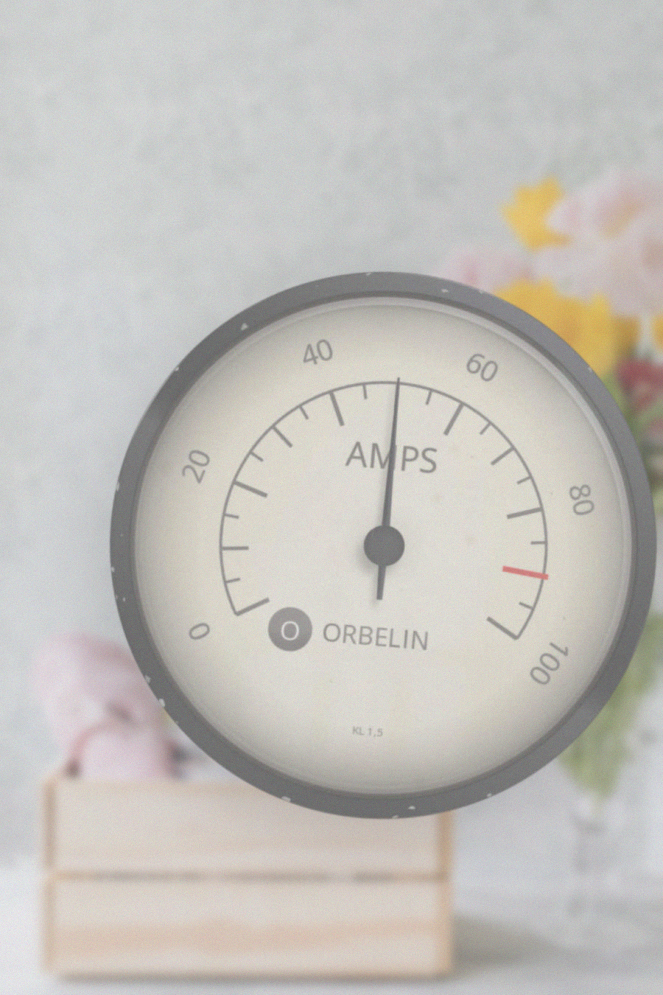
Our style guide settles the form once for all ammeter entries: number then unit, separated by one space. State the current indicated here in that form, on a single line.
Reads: 50 A
